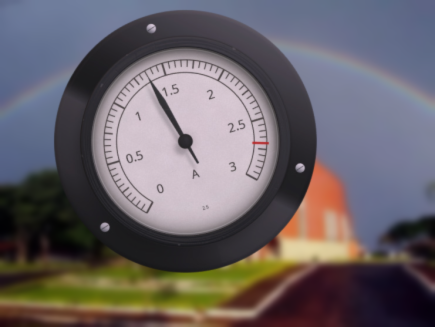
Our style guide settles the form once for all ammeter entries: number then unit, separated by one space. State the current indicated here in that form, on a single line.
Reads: 1.35 A
